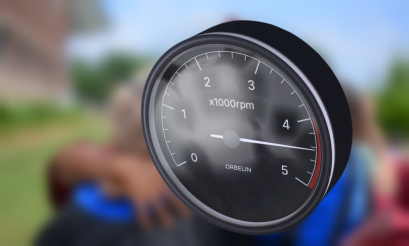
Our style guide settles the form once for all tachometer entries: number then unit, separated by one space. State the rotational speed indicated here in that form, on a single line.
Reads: 4400 rpm
